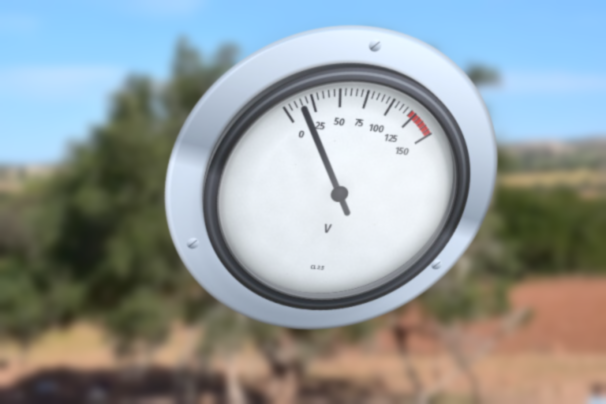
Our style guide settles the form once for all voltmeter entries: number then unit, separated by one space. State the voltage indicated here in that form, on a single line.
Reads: 15 V
